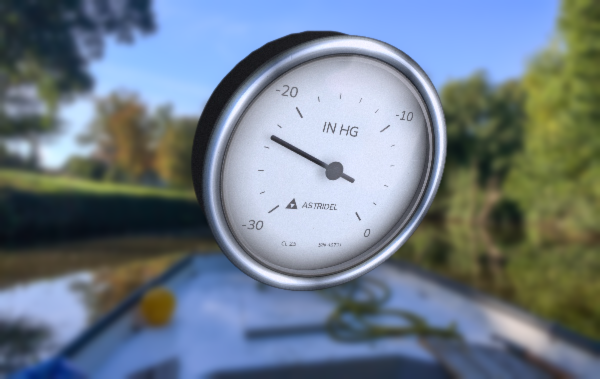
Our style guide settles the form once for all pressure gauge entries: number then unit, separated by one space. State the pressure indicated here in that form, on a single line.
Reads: -23 inHg
